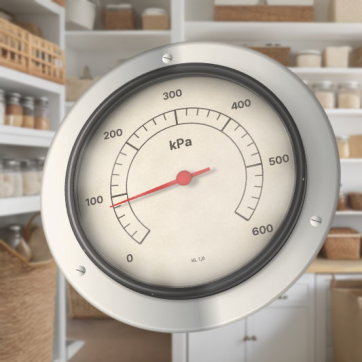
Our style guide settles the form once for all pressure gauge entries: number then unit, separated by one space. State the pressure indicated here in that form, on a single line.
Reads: 80 kPa
